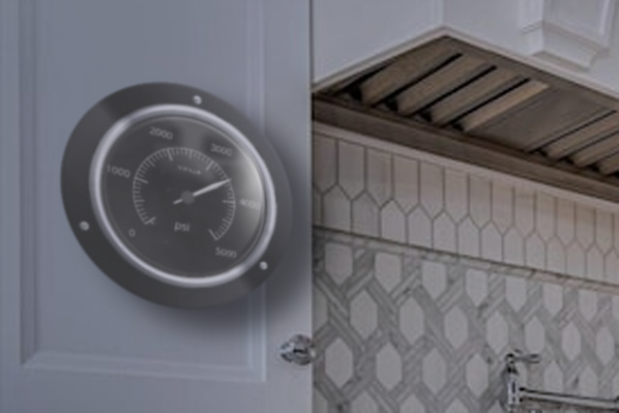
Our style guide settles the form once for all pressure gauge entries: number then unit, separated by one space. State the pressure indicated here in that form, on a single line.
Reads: 3500 psi
